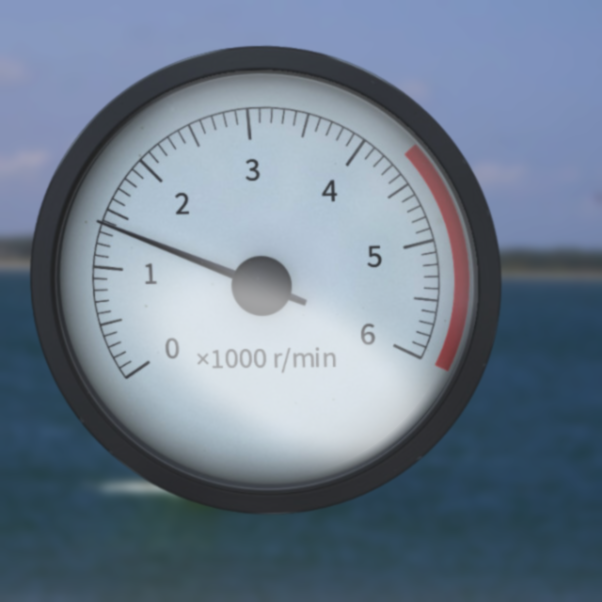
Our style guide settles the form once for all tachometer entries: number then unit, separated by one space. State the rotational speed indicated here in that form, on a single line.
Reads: 1400 rpm
